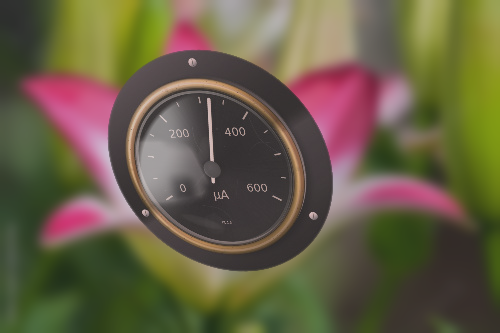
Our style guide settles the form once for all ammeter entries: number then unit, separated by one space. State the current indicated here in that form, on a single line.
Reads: 325 µA
